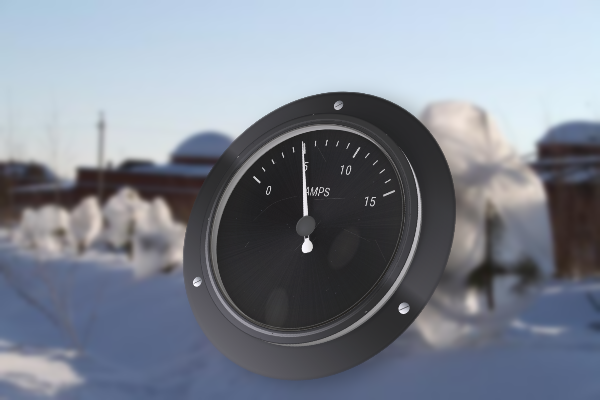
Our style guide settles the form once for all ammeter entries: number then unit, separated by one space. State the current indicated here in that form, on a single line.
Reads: 5 A
